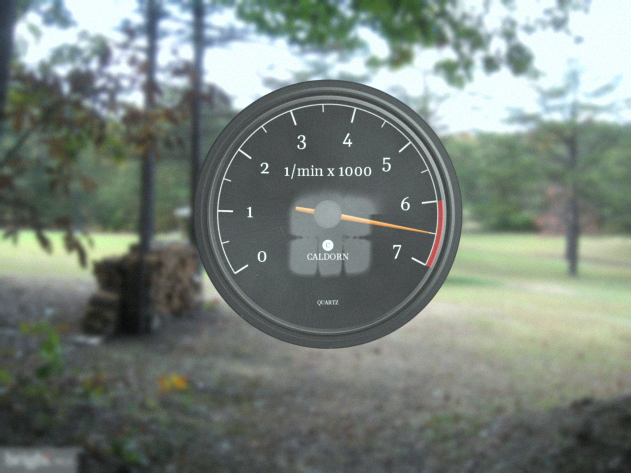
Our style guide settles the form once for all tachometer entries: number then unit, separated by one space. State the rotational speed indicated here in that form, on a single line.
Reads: 6500 rpm
